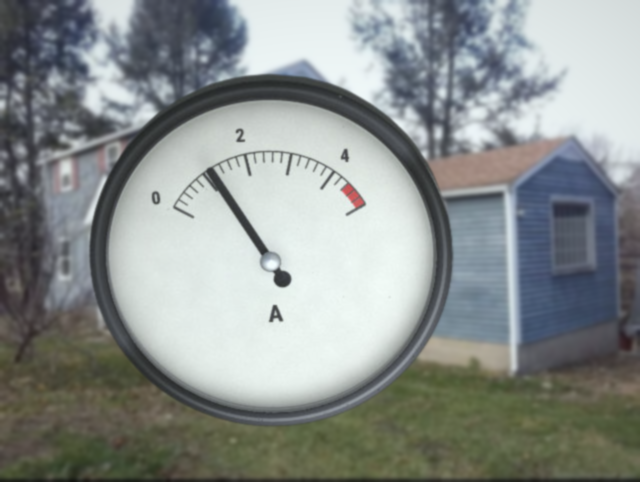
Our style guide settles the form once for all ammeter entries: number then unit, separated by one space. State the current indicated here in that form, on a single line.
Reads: 1.2 A
